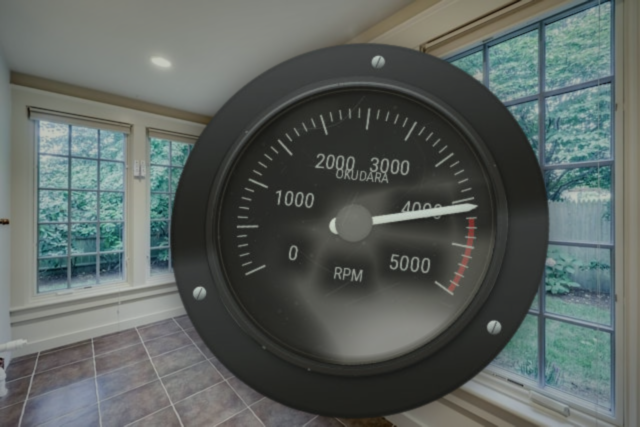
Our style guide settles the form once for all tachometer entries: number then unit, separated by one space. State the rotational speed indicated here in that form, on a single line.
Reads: 4100 rpm
